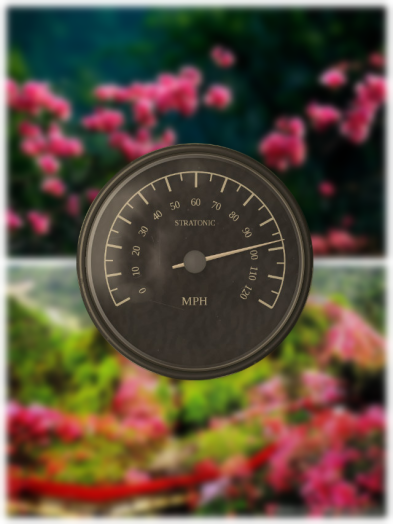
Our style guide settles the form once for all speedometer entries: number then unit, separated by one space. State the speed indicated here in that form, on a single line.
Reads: 97.5 mph
